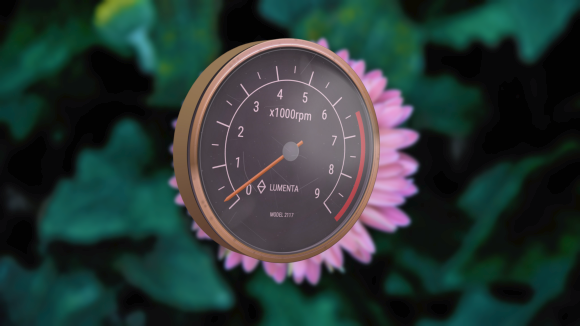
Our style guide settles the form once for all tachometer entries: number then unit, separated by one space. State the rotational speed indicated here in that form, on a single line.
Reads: 250 rpm
